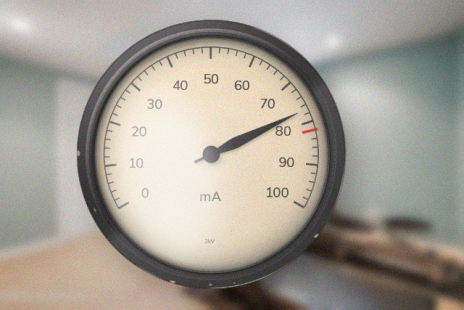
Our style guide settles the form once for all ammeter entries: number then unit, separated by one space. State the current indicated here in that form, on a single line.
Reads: 77 mA
